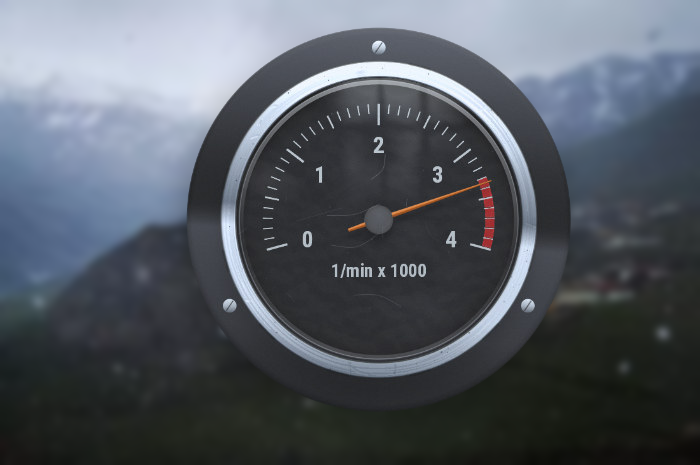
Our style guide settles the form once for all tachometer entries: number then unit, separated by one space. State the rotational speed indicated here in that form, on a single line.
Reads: 3350 rpm
